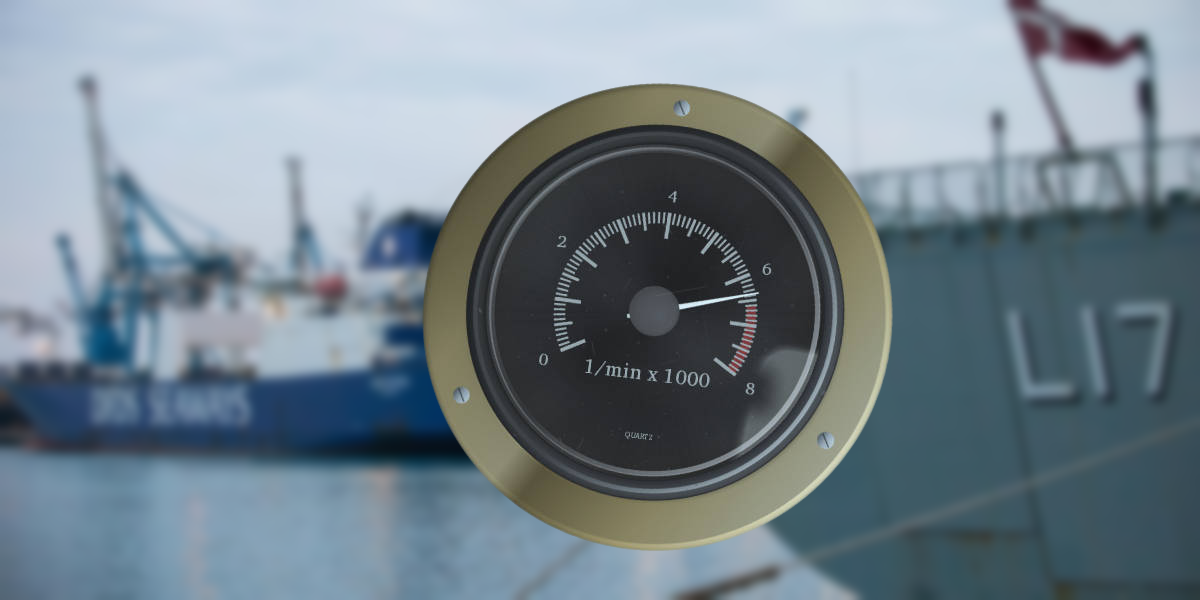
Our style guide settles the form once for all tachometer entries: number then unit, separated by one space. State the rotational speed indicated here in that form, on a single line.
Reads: 6400 rpm
